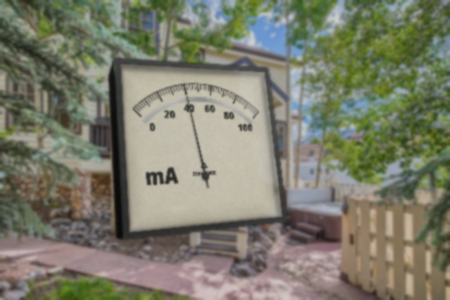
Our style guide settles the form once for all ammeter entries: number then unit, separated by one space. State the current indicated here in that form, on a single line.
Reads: 40 mA
